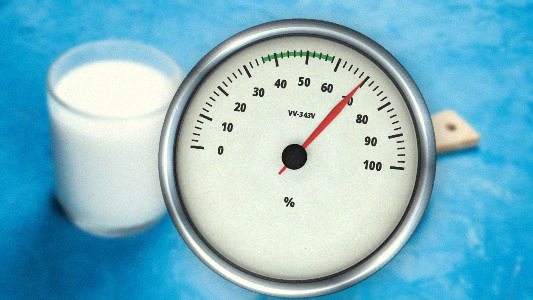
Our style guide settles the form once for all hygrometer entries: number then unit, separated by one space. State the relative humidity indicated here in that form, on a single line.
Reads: 70 %
